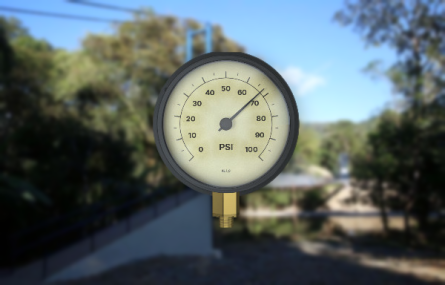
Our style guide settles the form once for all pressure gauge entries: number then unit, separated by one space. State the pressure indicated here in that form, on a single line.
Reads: 67.5 psi
